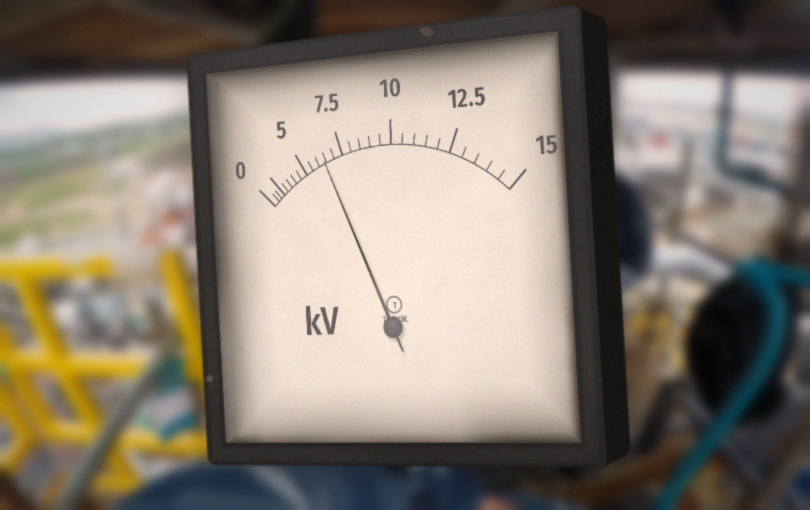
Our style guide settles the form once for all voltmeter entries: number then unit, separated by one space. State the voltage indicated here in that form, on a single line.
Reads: 6.5 kV
